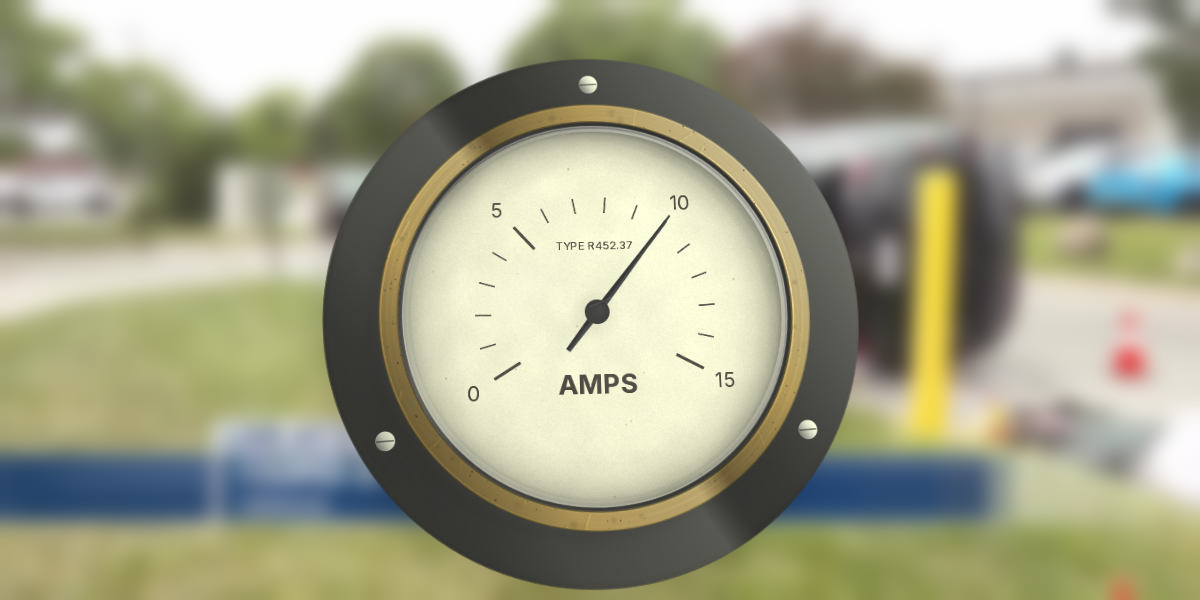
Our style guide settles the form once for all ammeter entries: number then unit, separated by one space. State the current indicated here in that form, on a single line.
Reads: 10 A
